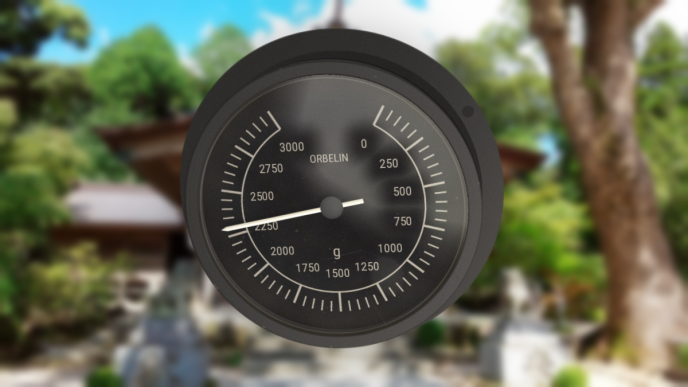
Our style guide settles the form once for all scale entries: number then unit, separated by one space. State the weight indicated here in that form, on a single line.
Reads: 2300 g
